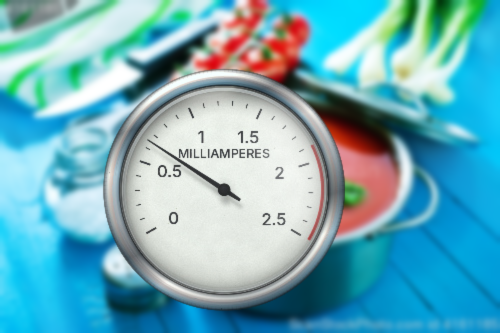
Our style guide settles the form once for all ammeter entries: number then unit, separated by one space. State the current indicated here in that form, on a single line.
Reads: 0.65 mA
